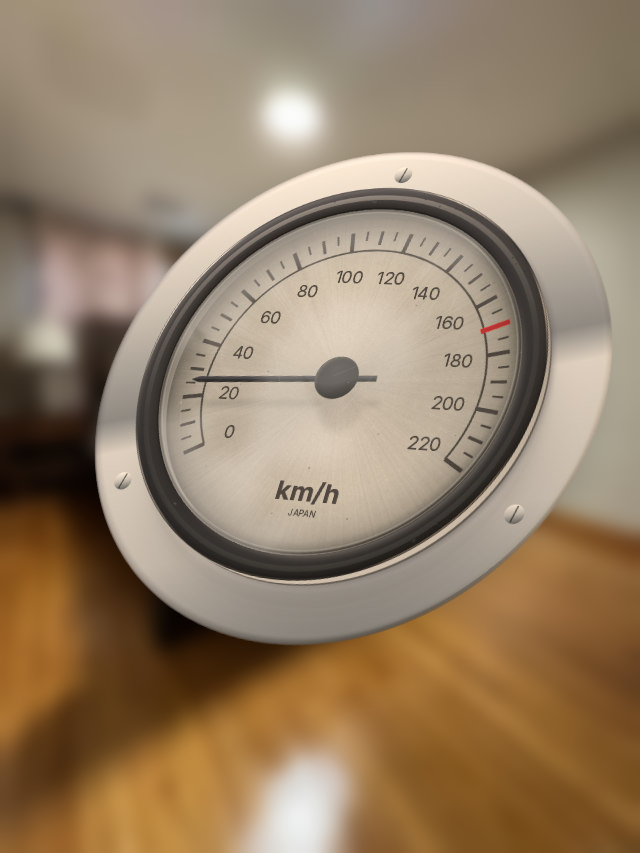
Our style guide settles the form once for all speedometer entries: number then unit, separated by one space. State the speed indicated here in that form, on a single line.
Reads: 25 km/h
